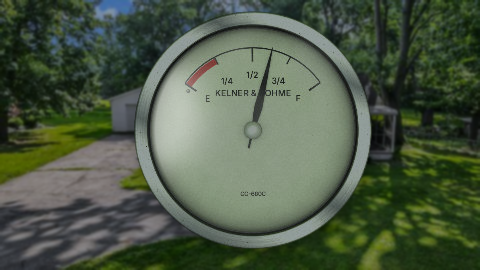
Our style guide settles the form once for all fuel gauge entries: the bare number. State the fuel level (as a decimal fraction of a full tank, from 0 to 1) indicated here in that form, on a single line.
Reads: 0.625
